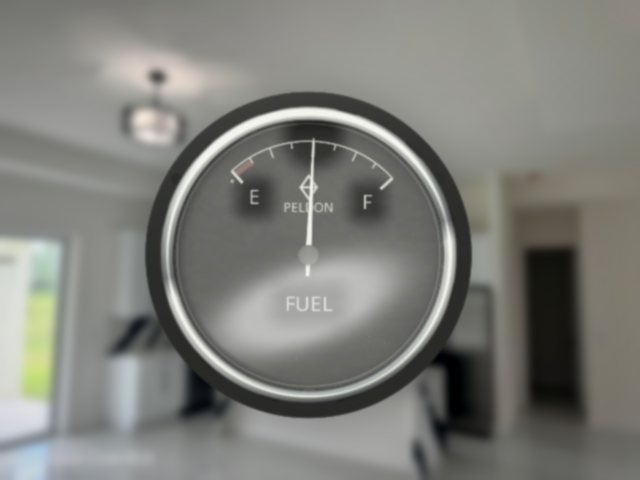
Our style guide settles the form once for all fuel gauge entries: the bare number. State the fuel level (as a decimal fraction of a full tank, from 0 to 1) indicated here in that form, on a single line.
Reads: 0.5
